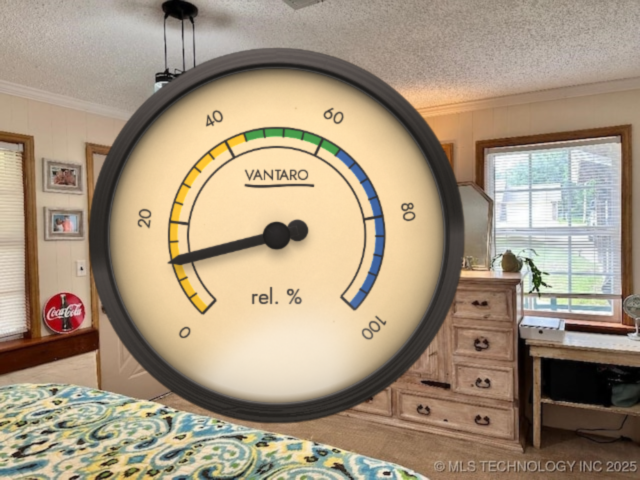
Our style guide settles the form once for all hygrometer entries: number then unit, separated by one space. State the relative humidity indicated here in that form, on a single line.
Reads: 12 %
